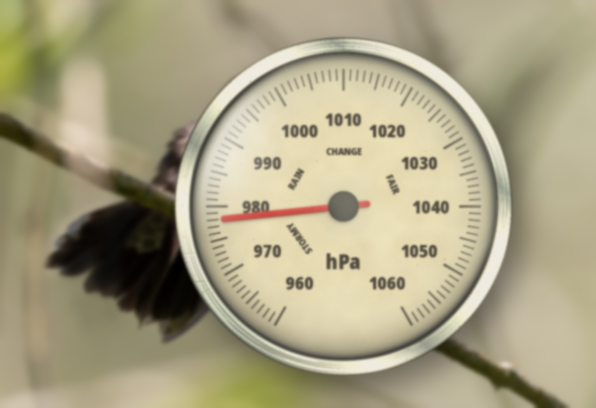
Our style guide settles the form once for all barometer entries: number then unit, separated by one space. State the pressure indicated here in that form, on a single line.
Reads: 978 hPa
